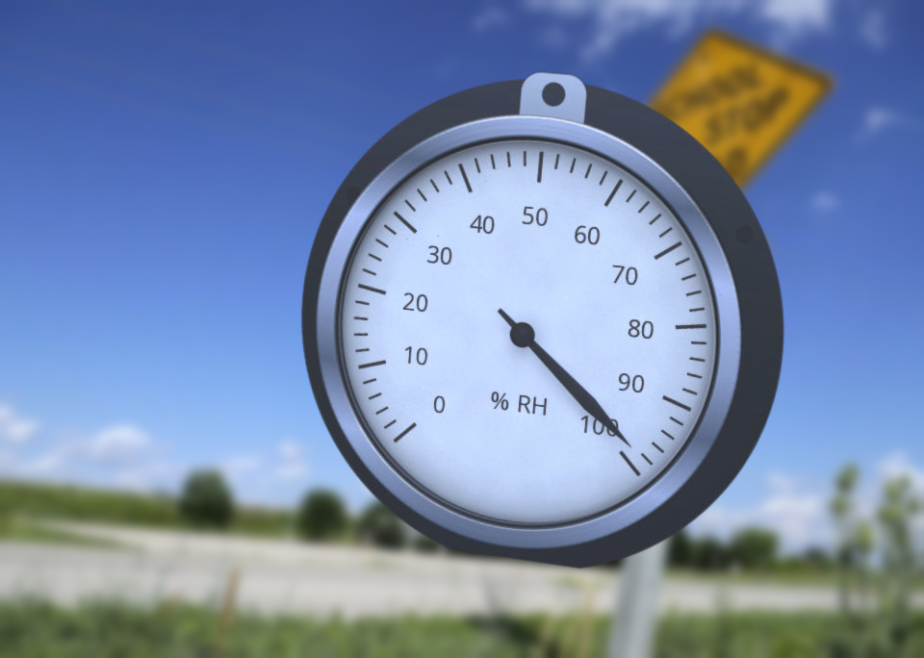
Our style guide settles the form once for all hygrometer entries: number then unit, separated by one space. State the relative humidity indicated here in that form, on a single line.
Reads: 98 %
